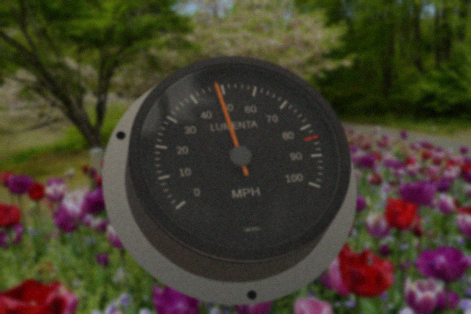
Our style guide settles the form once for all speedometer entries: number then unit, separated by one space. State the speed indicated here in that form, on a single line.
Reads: 48 mph
